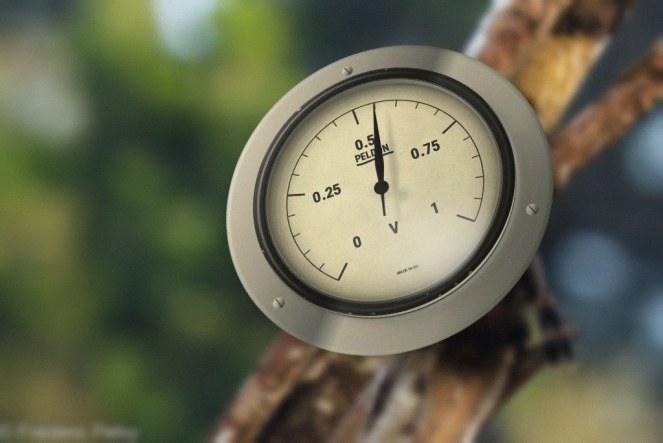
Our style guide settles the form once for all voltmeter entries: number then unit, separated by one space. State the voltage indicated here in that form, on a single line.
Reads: 0.55 V
